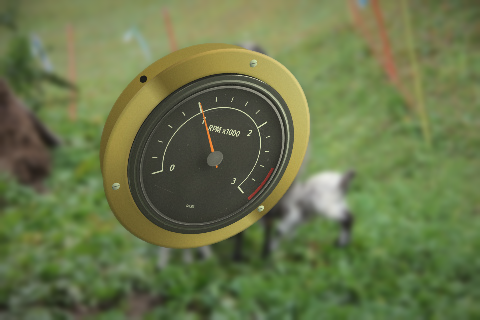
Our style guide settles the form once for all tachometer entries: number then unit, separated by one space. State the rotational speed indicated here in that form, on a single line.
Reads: 1000 rpm
